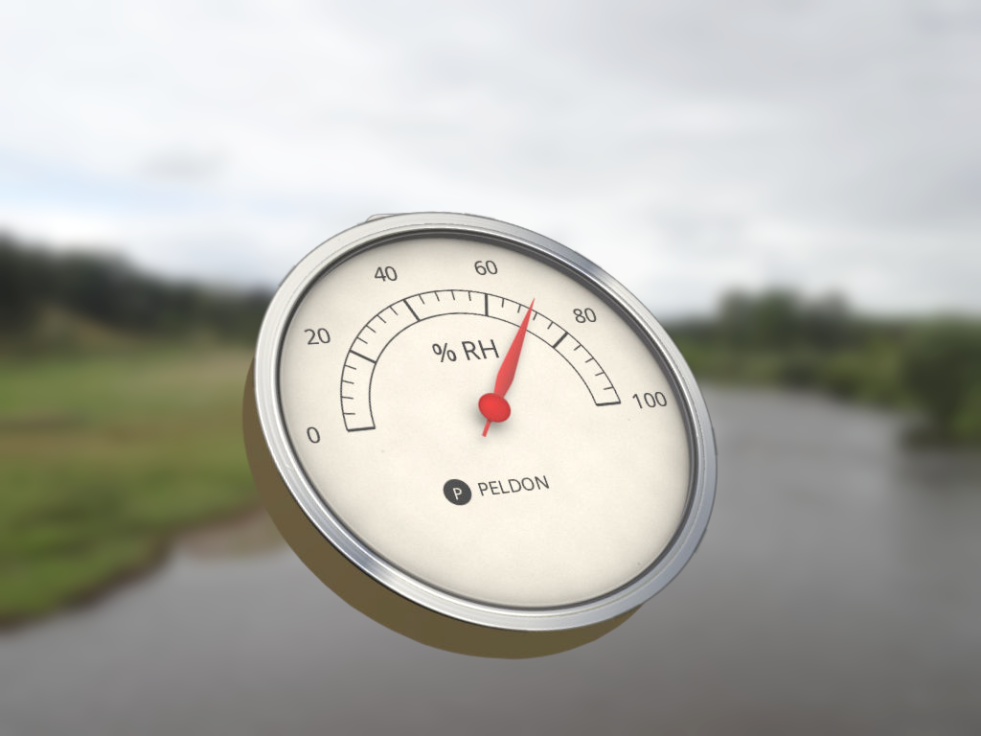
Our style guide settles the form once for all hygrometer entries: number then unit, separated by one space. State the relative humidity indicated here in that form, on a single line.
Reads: 70 %
